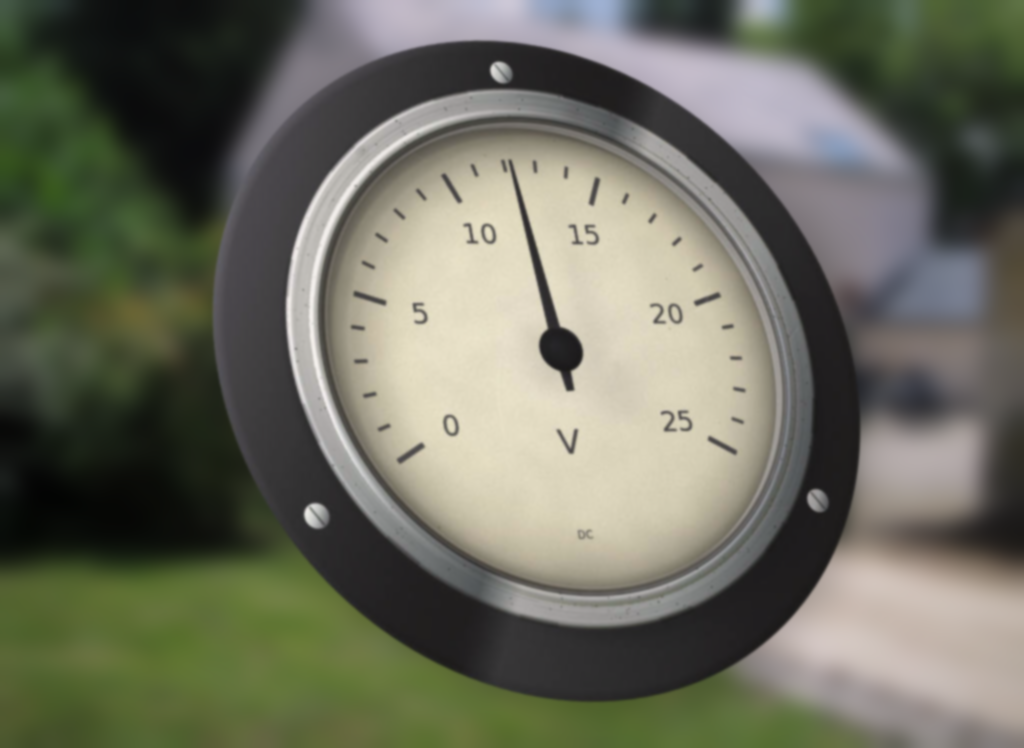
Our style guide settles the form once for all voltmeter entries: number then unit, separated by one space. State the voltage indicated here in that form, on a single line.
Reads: 12 V
